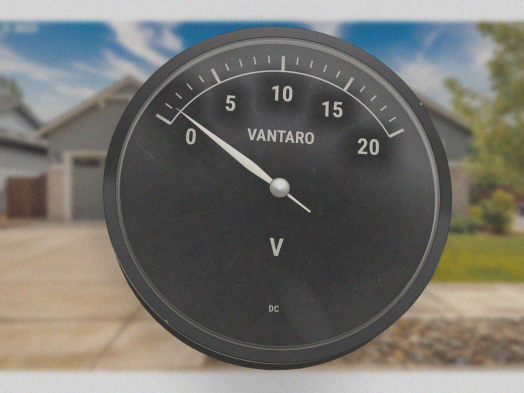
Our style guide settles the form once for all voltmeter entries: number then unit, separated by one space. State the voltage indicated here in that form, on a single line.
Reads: 1 V
